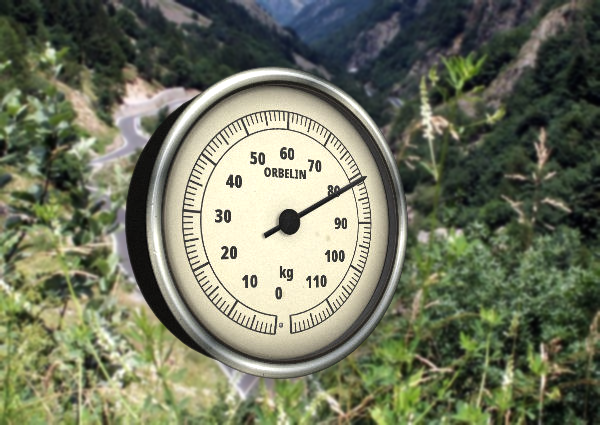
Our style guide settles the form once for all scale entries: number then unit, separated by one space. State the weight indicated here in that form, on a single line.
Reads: 81 kg
